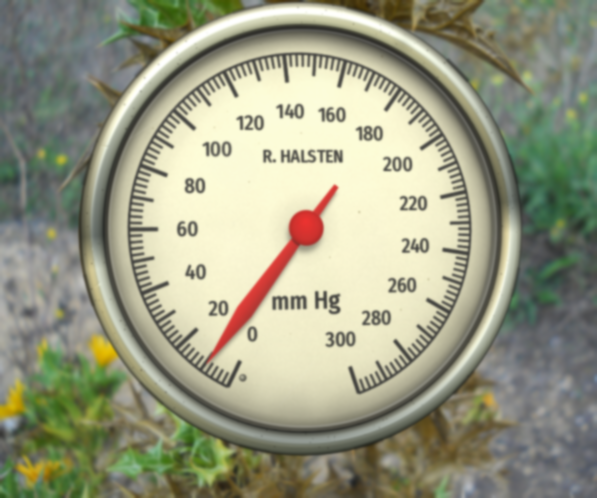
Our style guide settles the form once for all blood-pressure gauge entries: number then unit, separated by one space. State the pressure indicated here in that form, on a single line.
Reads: 10 mmHg
